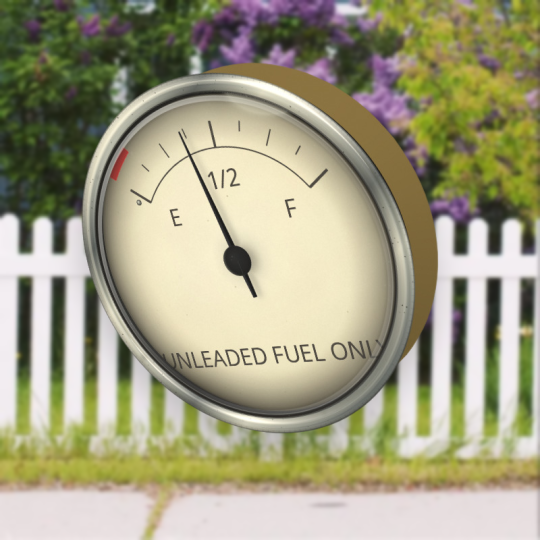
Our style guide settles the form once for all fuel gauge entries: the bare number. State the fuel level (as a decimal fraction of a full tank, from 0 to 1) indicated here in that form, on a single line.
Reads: 0.375
